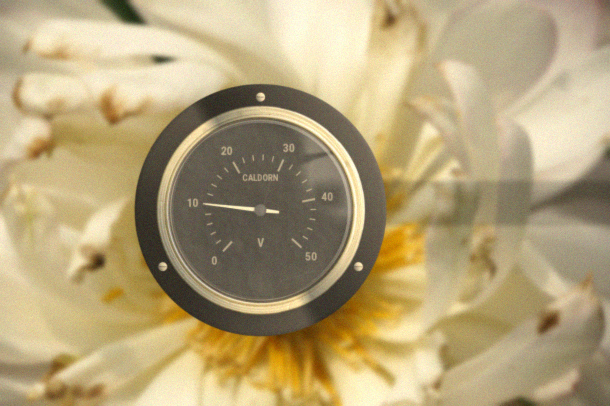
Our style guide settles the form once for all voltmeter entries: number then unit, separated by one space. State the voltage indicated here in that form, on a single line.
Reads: 10 V
